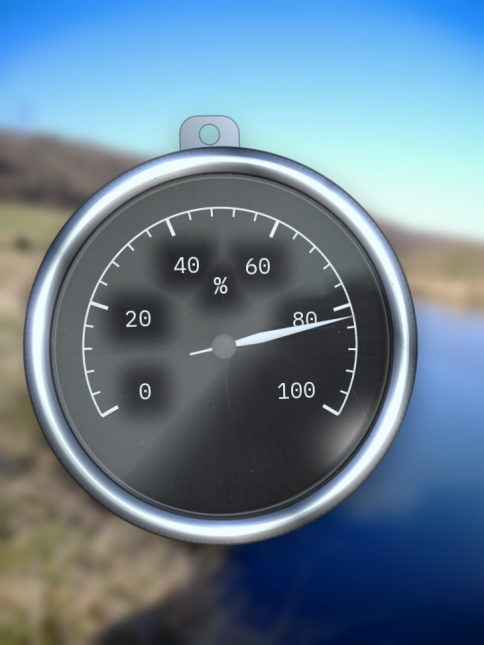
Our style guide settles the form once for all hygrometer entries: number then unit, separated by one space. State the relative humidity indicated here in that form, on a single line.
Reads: 82 %
